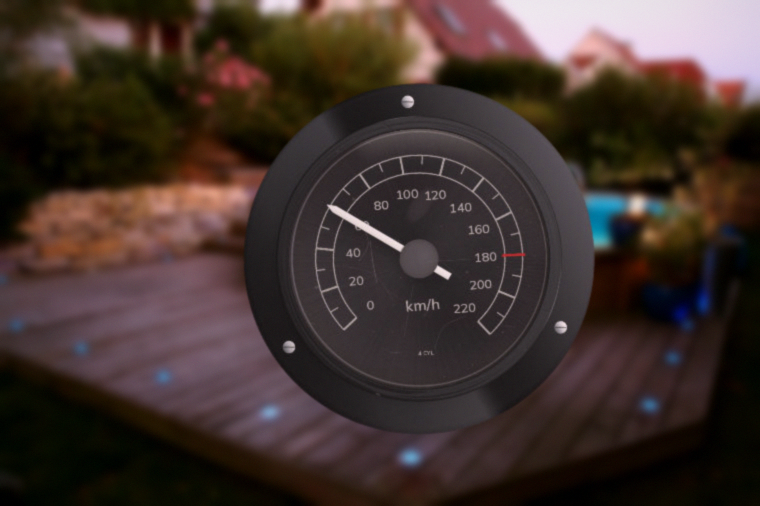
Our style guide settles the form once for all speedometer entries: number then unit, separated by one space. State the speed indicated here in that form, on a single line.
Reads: 60 km/h
